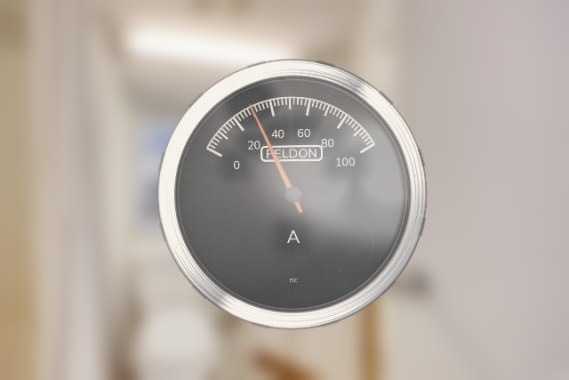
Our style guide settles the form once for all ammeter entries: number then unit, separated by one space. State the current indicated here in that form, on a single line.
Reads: 30 A
